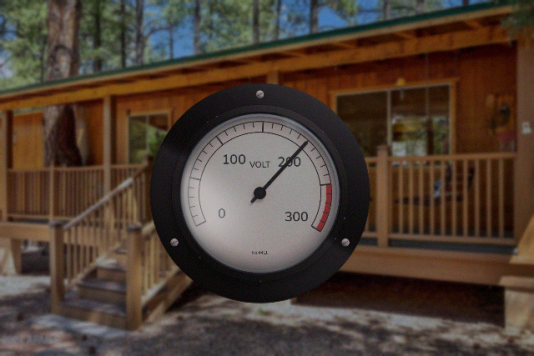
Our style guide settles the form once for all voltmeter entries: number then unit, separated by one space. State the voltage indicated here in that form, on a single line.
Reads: 200 V
